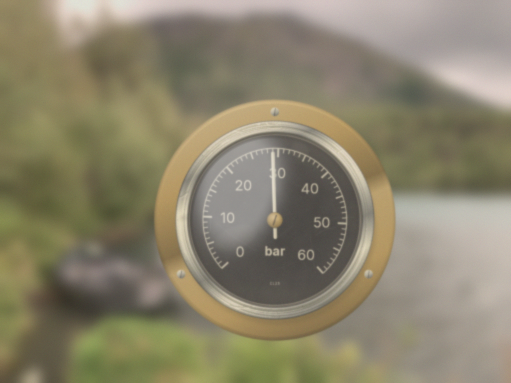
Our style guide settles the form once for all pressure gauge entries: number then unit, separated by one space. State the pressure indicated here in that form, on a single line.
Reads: 29 bar
